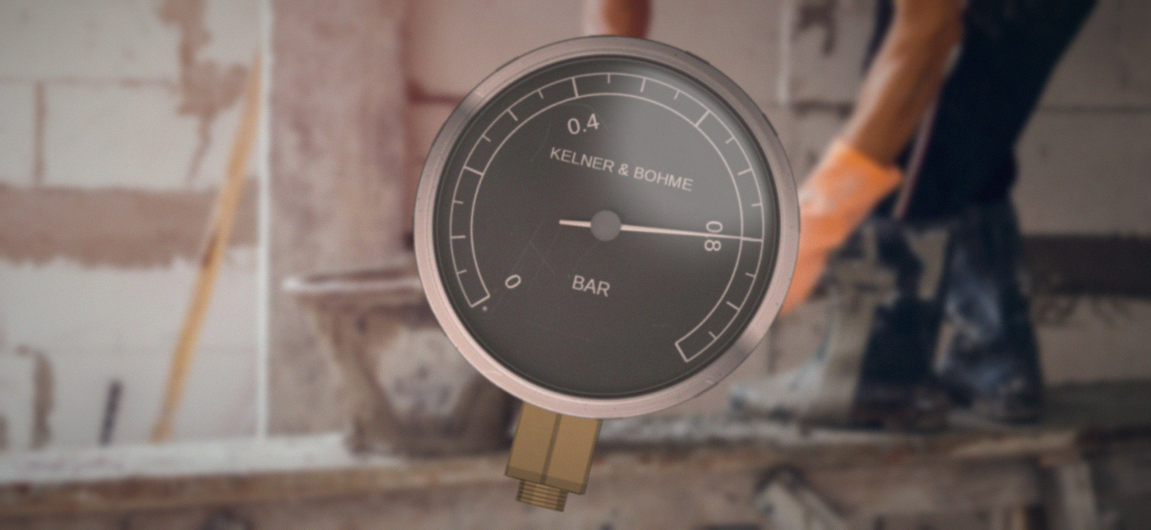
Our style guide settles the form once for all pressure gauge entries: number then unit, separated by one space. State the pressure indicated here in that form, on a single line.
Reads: 0.8 bar
